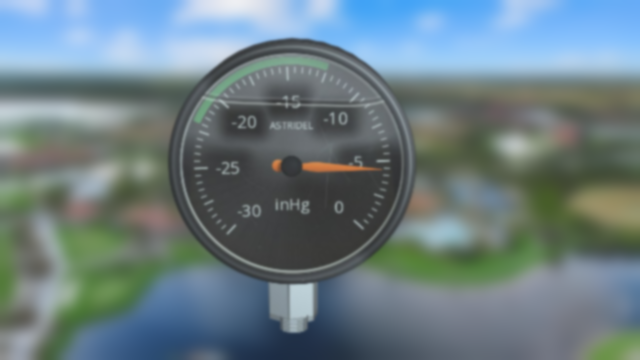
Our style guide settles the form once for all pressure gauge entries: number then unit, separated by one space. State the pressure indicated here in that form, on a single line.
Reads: -4.5 inHg
